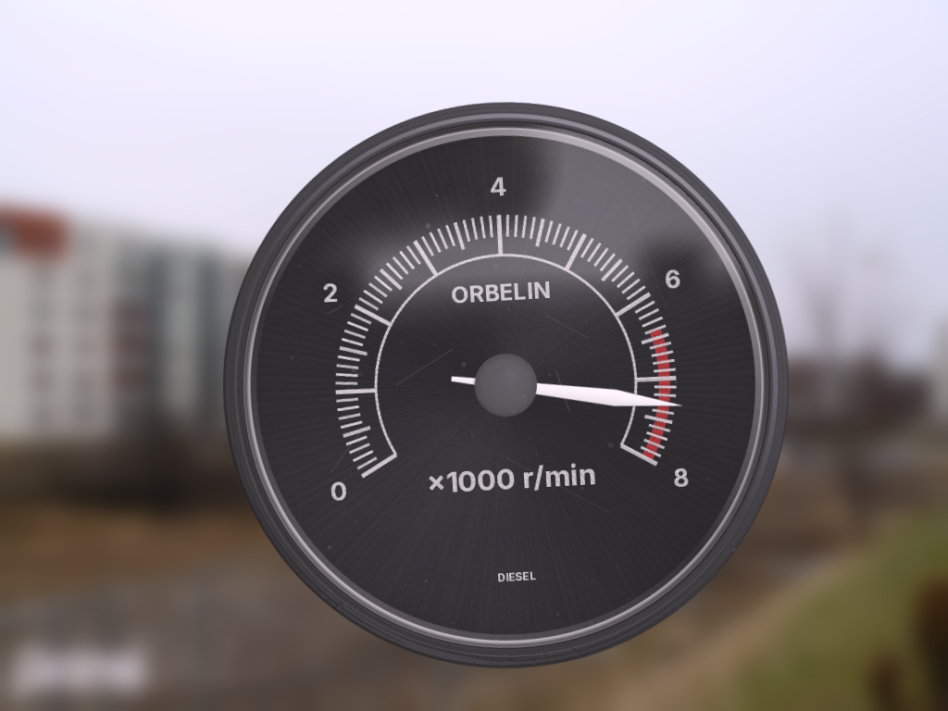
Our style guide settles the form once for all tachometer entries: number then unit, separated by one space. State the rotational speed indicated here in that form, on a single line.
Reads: 7300 rpm
